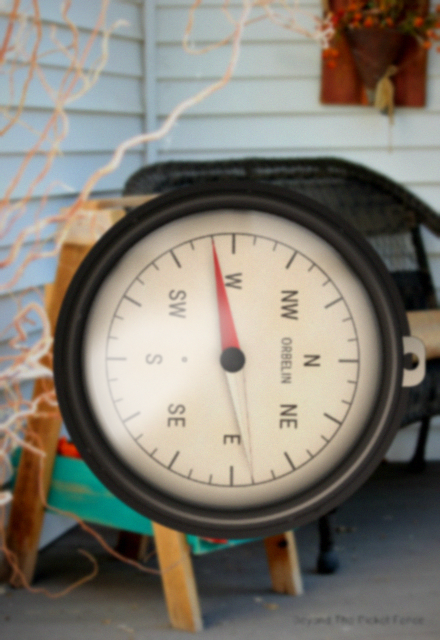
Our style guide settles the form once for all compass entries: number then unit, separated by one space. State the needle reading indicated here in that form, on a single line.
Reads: 260 °
